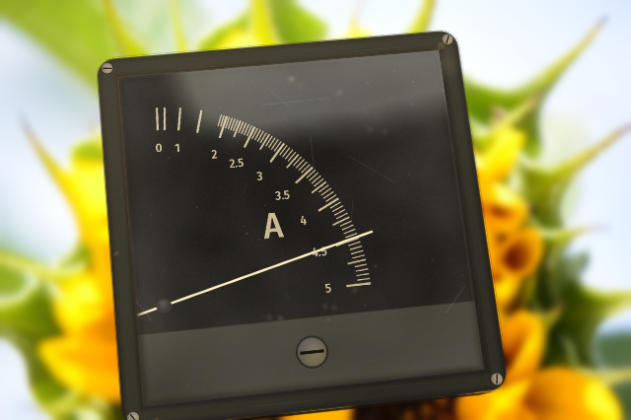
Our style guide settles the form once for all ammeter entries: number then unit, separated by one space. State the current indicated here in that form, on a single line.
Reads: 4.5 A
